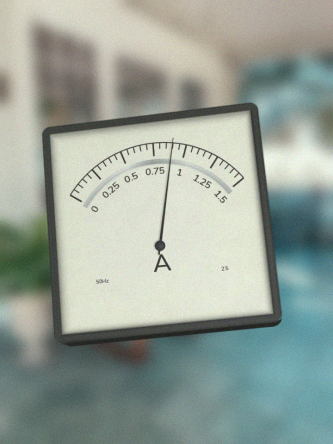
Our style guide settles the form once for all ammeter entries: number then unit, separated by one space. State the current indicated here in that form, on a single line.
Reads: 0.9 A
